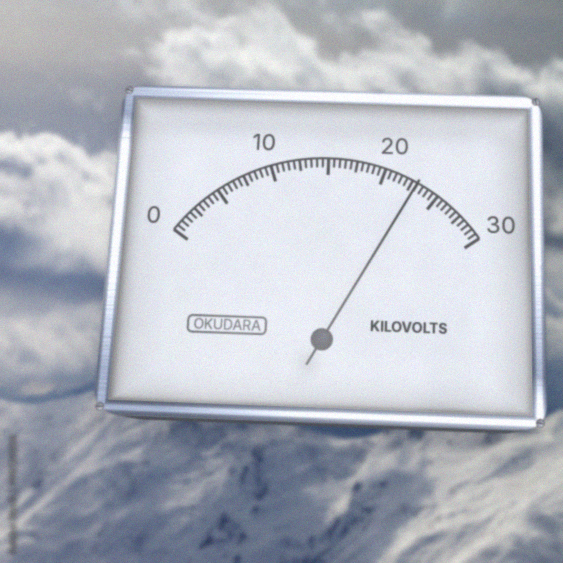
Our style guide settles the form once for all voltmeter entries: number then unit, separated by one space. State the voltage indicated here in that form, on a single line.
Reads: 23 kV
